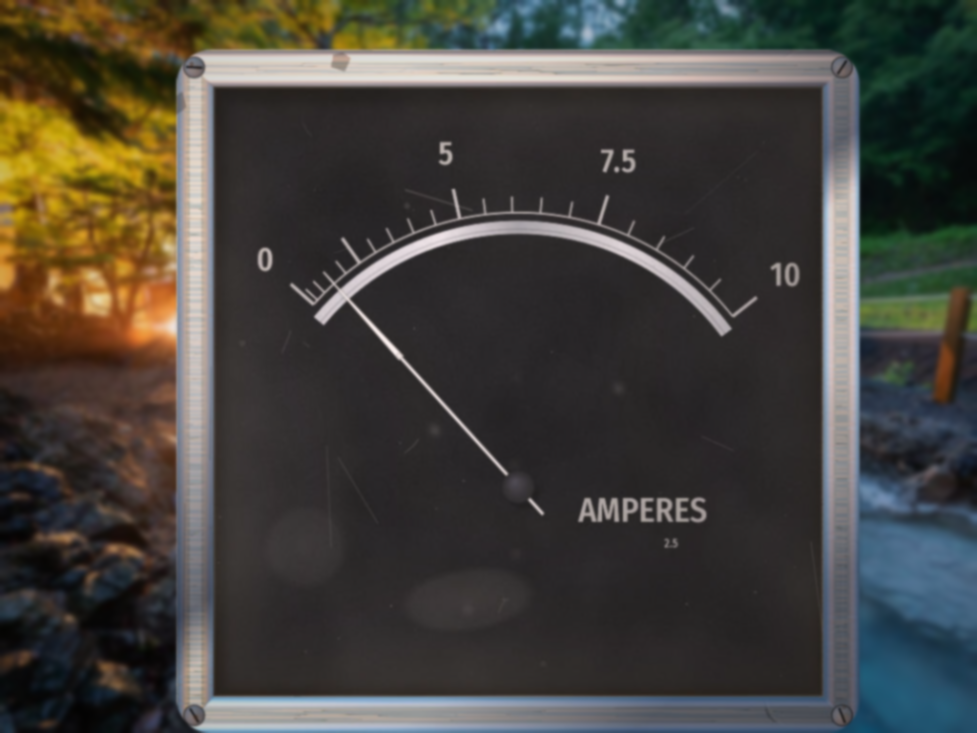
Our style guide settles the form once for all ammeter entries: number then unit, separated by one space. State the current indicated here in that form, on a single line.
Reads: 1.5 A
